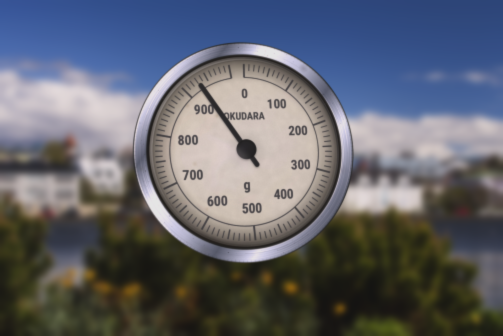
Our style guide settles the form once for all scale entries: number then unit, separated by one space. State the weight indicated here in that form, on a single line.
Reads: 930 g
